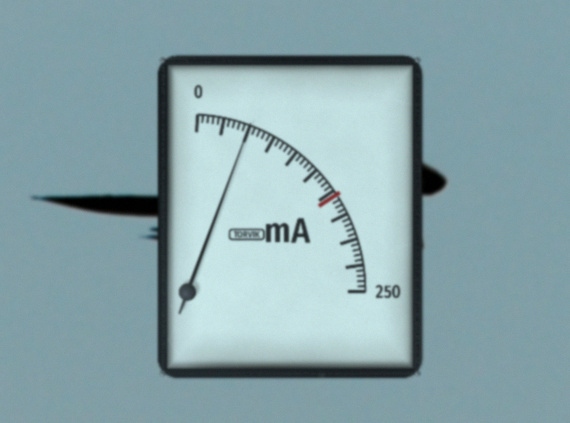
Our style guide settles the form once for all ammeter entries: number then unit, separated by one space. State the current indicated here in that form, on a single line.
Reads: 50 mA
